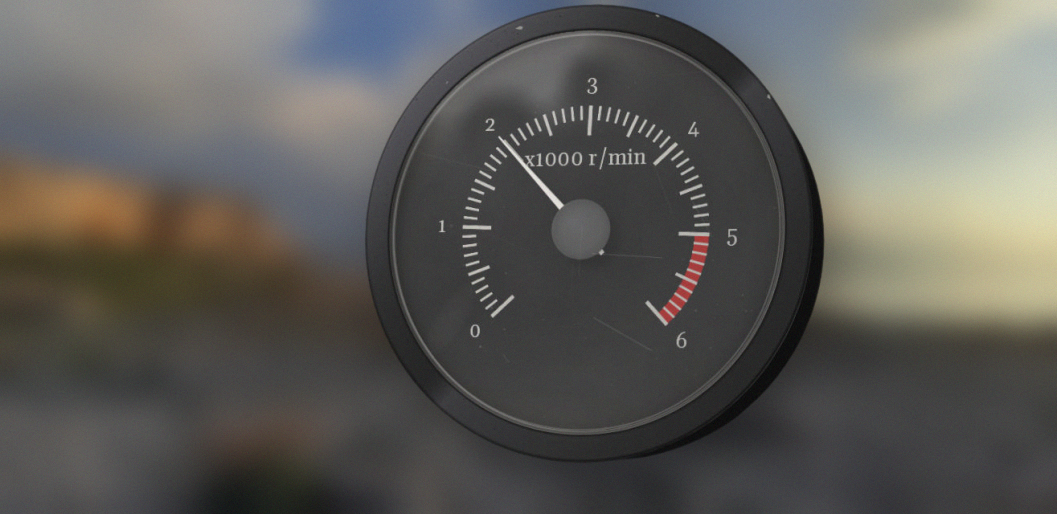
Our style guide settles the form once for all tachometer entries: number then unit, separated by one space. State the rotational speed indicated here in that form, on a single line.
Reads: 2000 rpm
